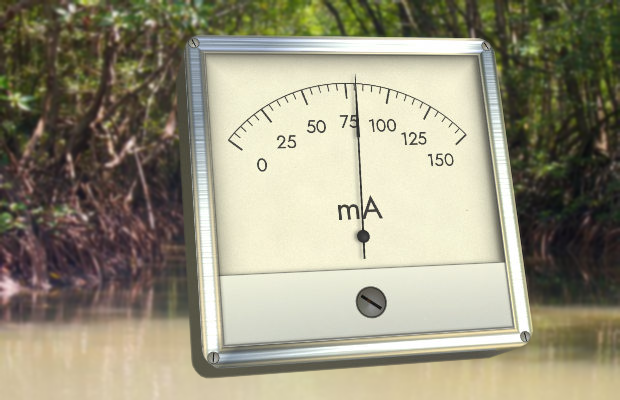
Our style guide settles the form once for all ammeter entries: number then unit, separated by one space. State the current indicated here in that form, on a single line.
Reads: 80 mA
